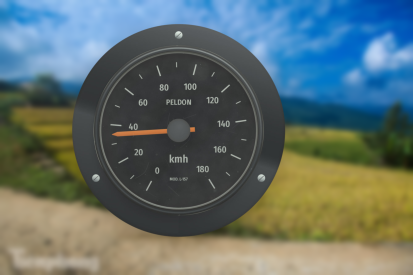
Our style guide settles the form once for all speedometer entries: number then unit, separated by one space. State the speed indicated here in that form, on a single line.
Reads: 35 km/h
